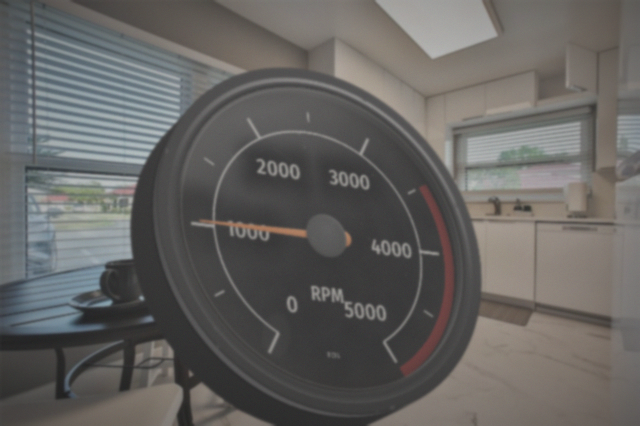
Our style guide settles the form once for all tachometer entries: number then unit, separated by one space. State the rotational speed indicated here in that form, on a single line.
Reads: 1000 rpm
